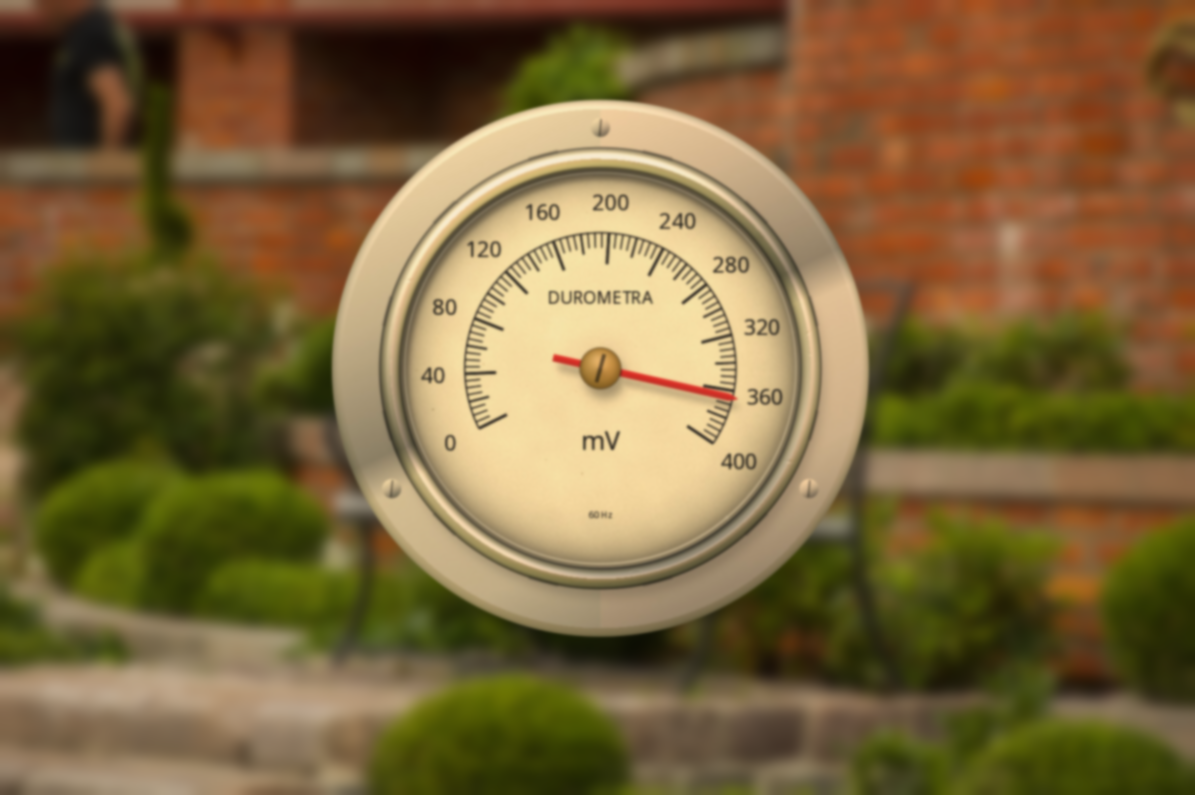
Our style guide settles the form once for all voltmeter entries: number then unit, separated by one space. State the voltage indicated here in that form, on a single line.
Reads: 365 mV
